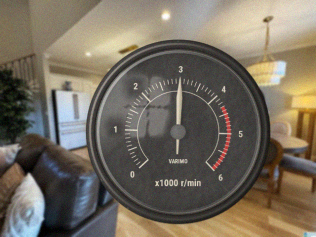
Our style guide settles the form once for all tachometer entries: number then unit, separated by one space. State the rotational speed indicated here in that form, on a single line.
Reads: 3000 rpm
